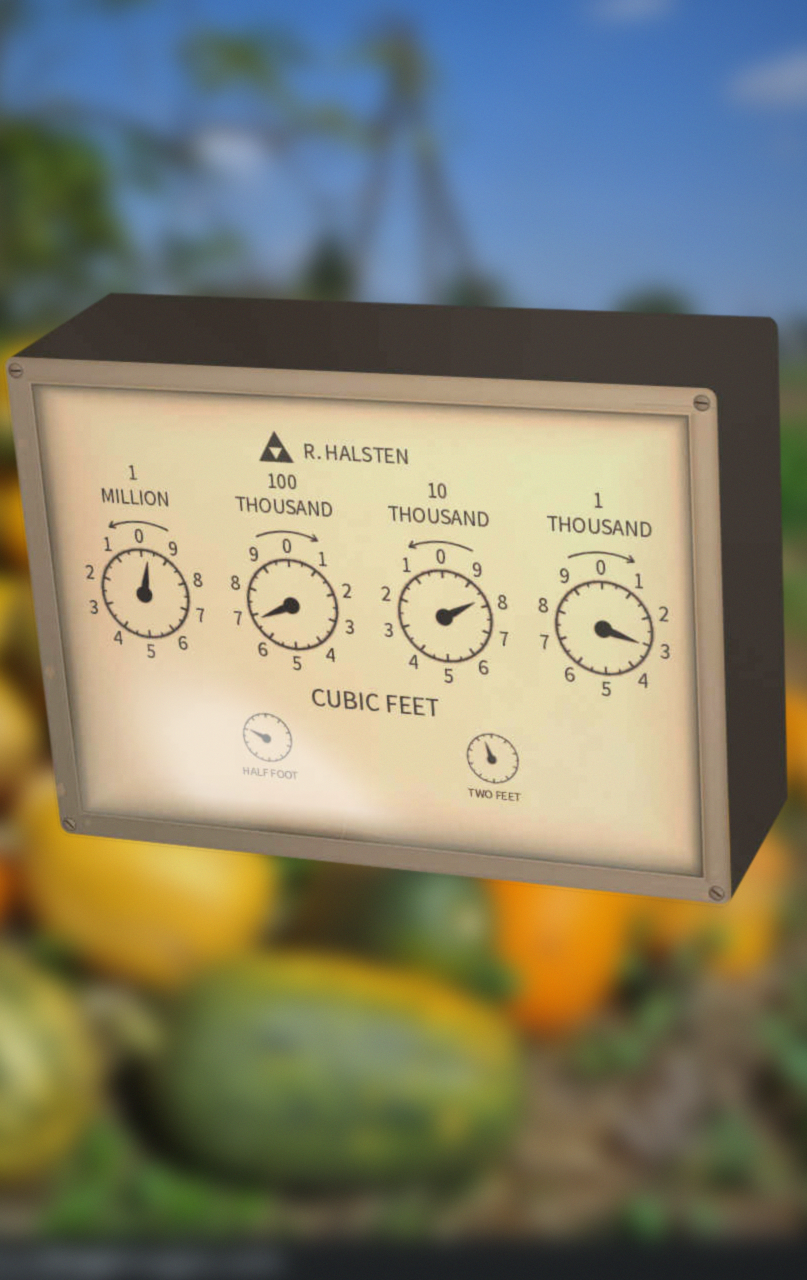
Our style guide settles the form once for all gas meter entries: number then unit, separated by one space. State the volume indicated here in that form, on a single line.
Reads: 968300 ft³
